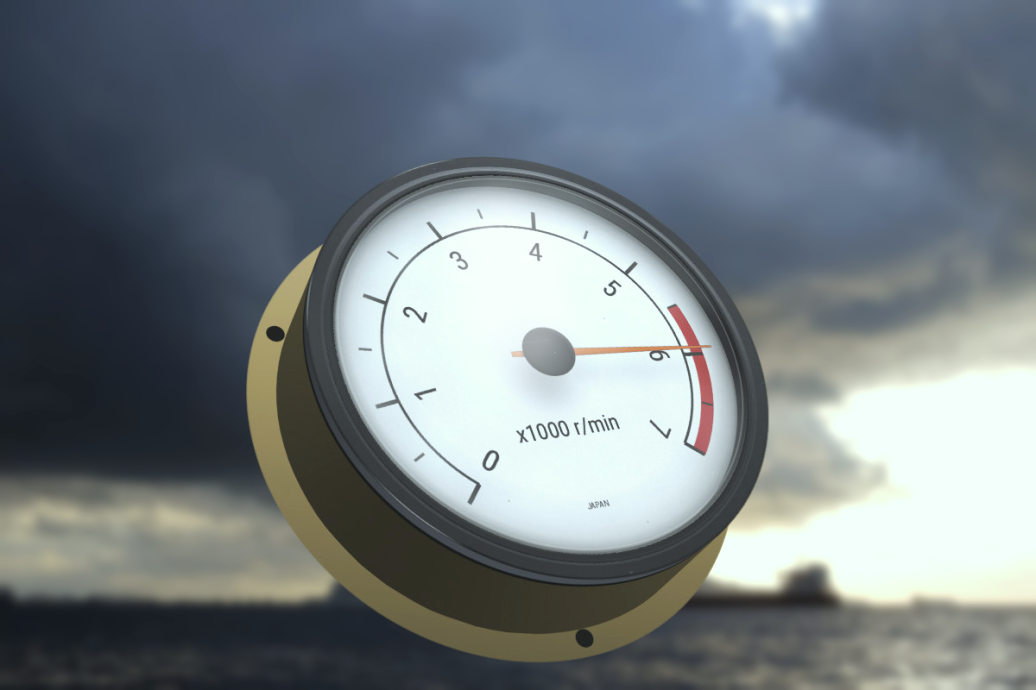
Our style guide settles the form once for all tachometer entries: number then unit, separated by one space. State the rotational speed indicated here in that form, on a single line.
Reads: 6000 rpm
